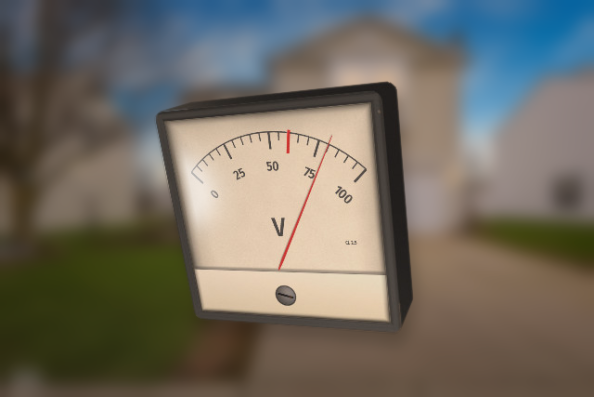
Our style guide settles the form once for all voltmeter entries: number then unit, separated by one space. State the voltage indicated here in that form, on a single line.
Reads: 80 V
